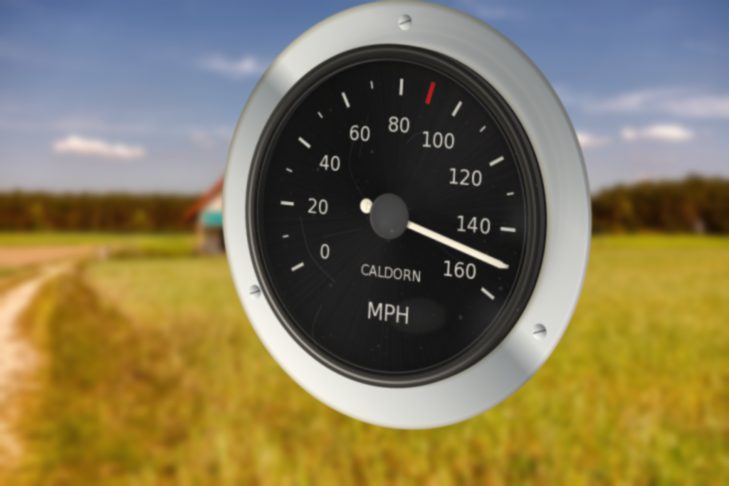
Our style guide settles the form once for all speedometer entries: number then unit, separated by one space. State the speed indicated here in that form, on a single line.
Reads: 150 mph
